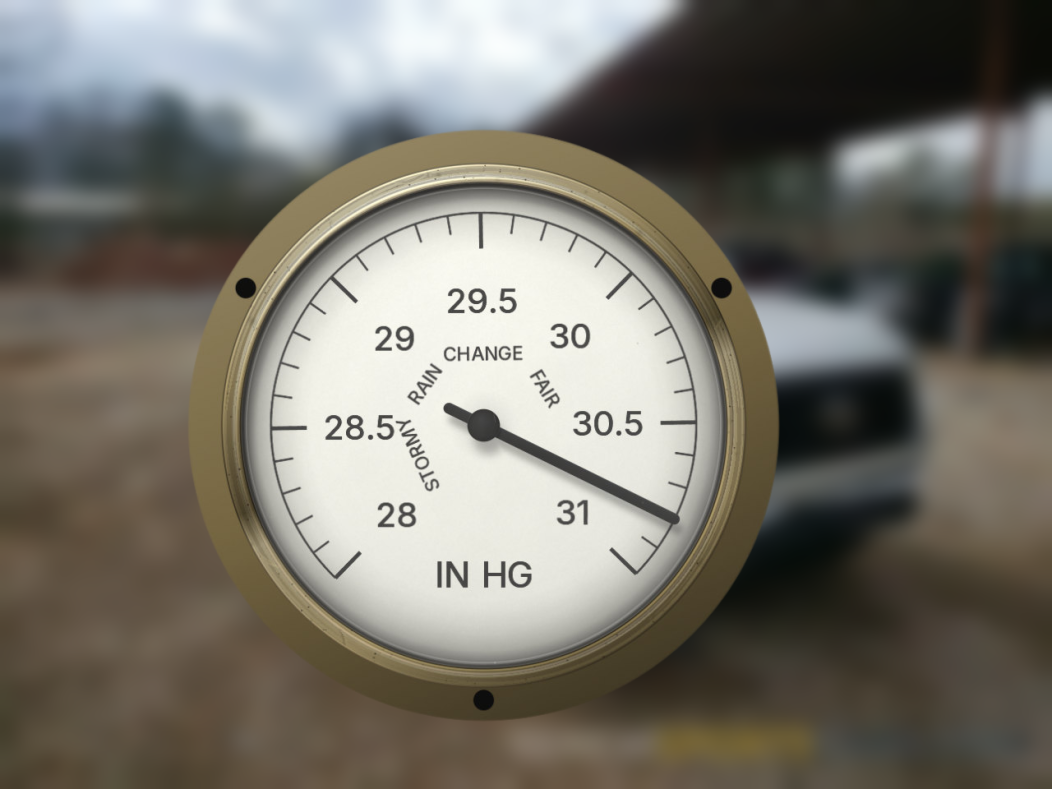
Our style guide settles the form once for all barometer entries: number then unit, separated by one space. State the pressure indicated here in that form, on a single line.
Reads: 30.8 inHg
